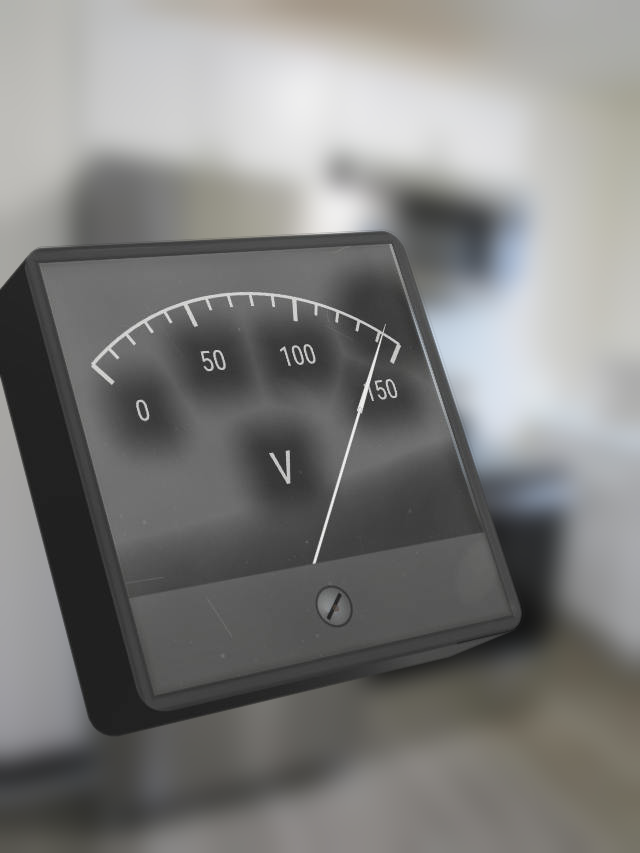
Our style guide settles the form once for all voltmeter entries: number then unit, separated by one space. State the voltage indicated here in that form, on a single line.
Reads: 140 V
